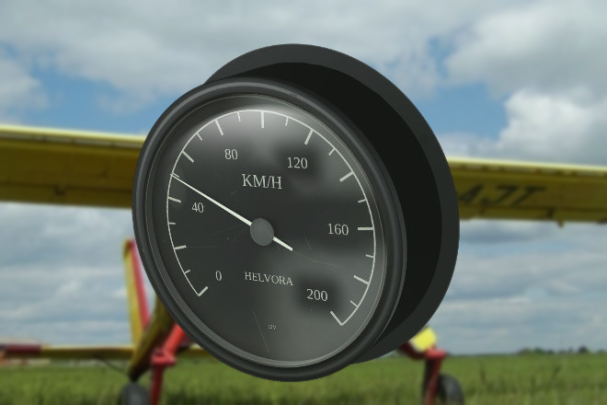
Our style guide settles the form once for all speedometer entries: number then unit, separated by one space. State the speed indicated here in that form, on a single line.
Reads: 50 km/h
